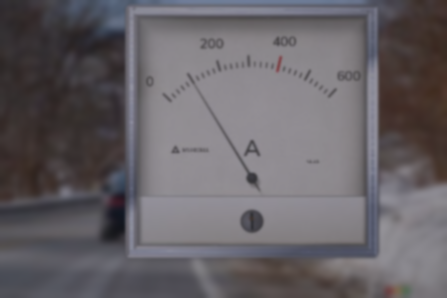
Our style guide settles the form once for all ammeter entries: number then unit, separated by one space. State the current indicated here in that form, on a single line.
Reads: 100 A
